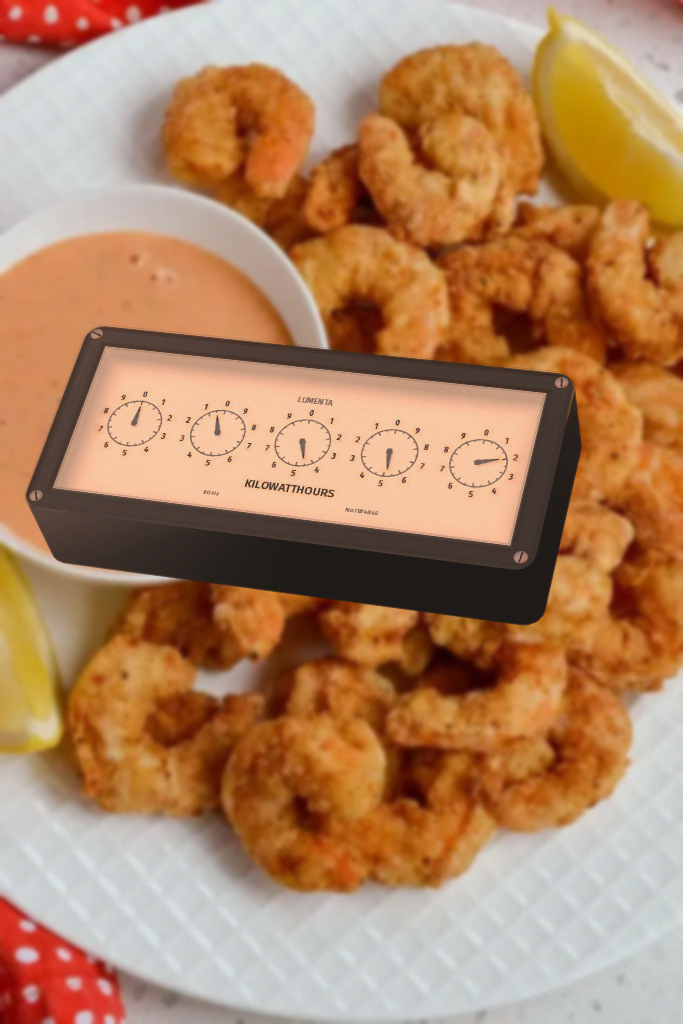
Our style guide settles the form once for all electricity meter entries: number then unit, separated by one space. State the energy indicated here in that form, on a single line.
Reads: 452 kWh
